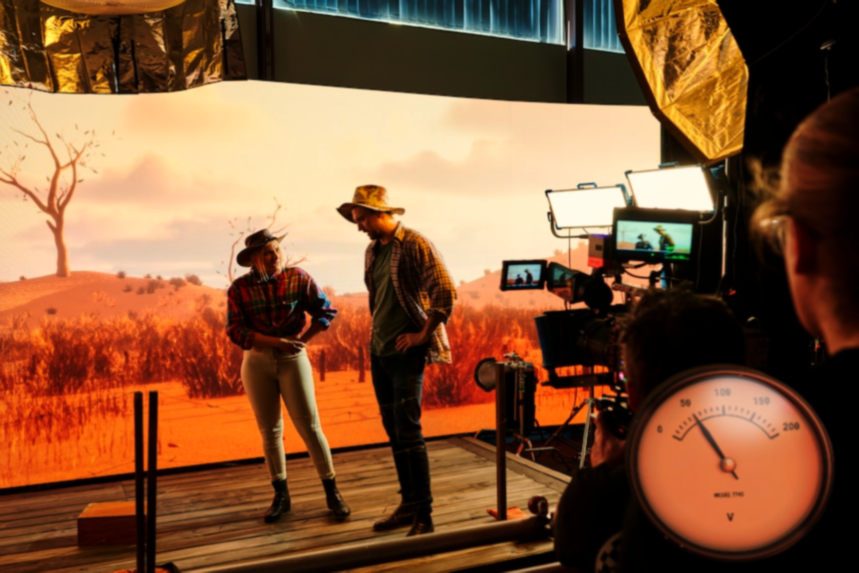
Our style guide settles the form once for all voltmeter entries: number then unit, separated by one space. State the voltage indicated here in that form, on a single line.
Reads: 50 V
